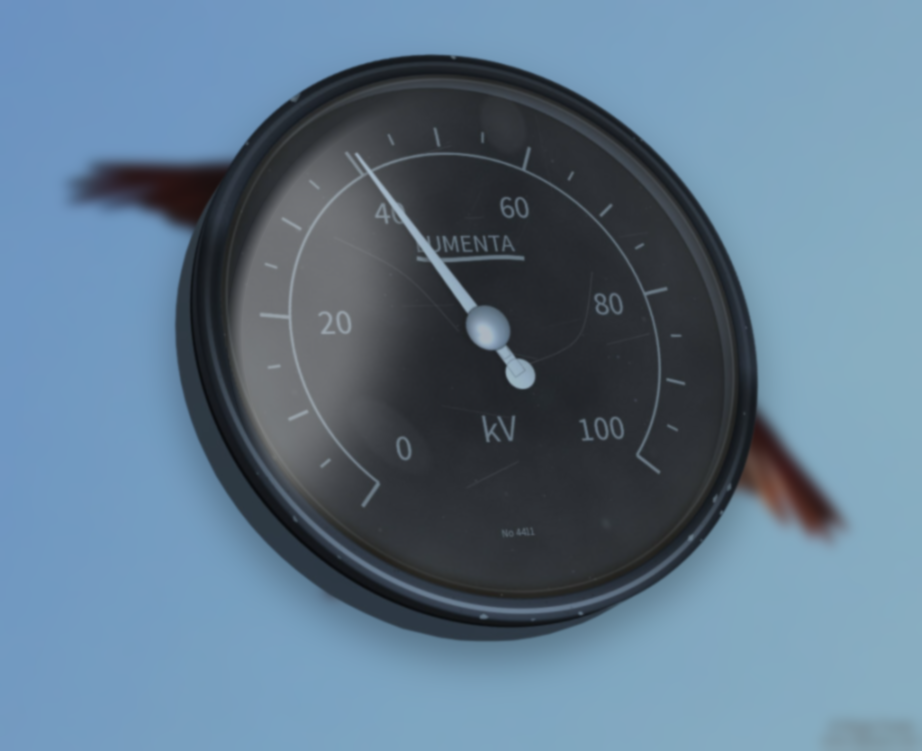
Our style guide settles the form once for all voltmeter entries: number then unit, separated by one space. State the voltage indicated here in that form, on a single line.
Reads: 40 kV
